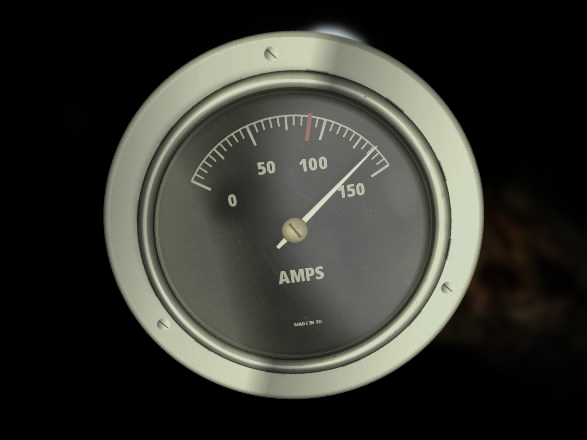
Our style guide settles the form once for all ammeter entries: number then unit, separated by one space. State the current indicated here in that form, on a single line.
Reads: 135 A
